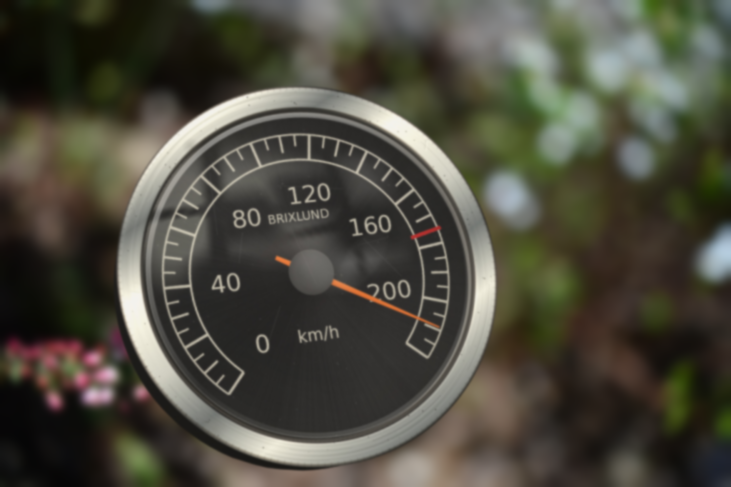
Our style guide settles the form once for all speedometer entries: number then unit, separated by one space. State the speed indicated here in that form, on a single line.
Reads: 210 km/h
